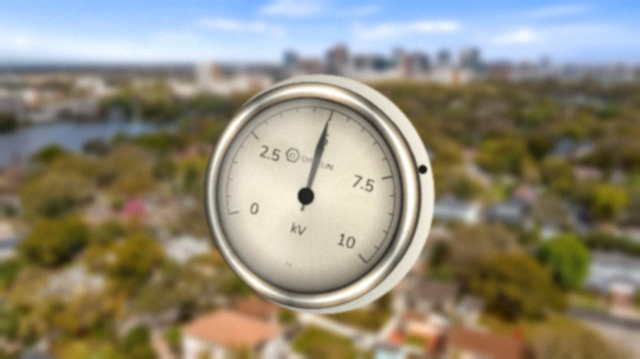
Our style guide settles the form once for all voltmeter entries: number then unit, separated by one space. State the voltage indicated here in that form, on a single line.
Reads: 5 kV
